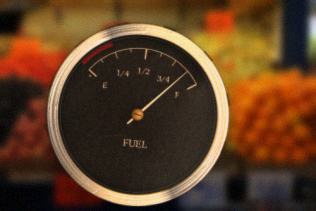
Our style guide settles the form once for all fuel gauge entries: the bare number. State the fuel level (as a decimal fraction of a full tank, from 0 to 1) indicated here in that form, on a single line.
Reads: 0.875
